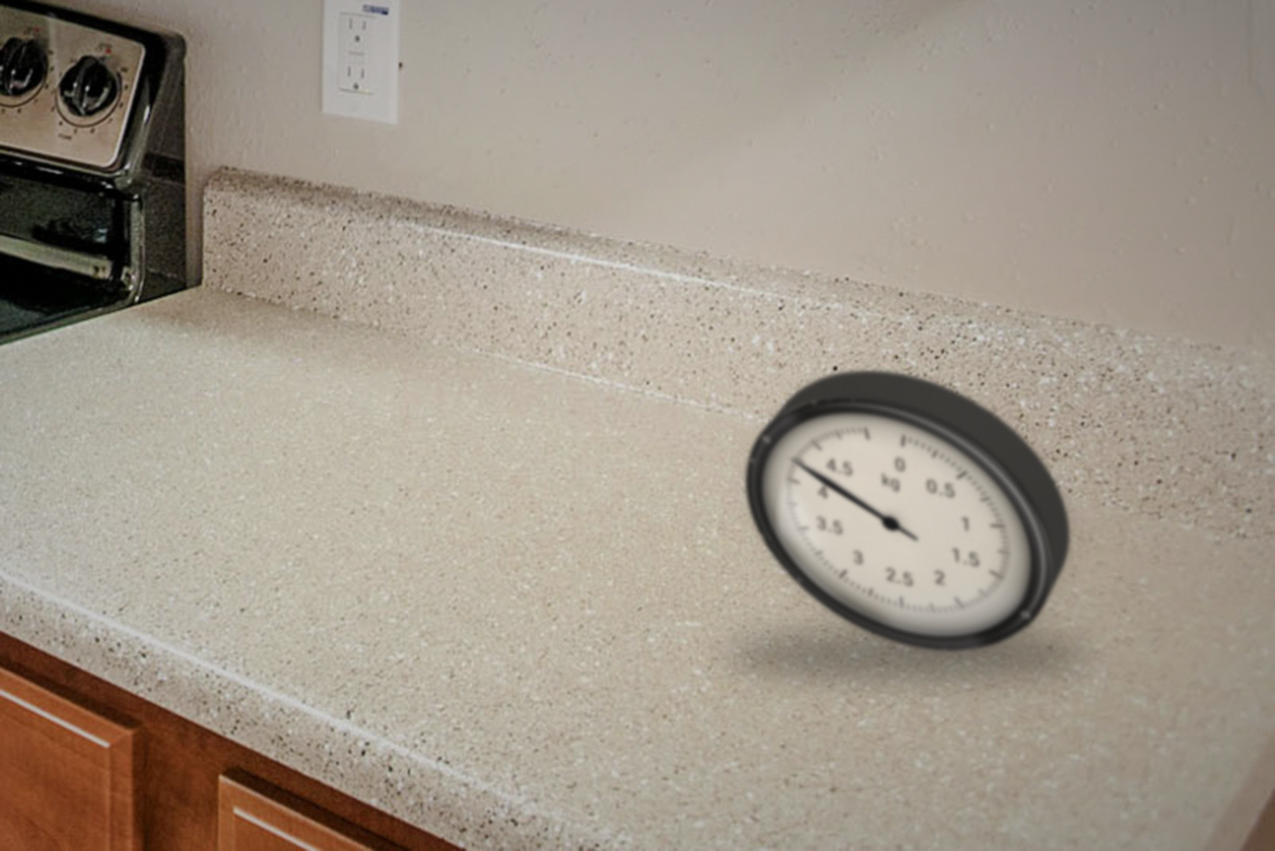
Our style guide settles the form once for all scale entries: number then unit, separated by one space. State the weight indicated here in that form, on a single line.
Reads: 4.25 kg
